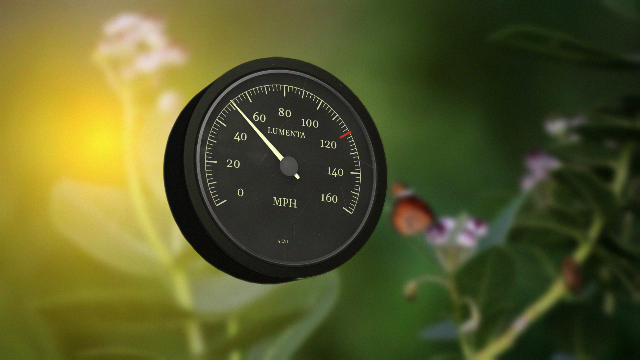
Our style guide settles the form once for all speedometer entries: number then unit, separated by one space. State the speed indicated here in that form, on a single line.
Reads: 50 mph
